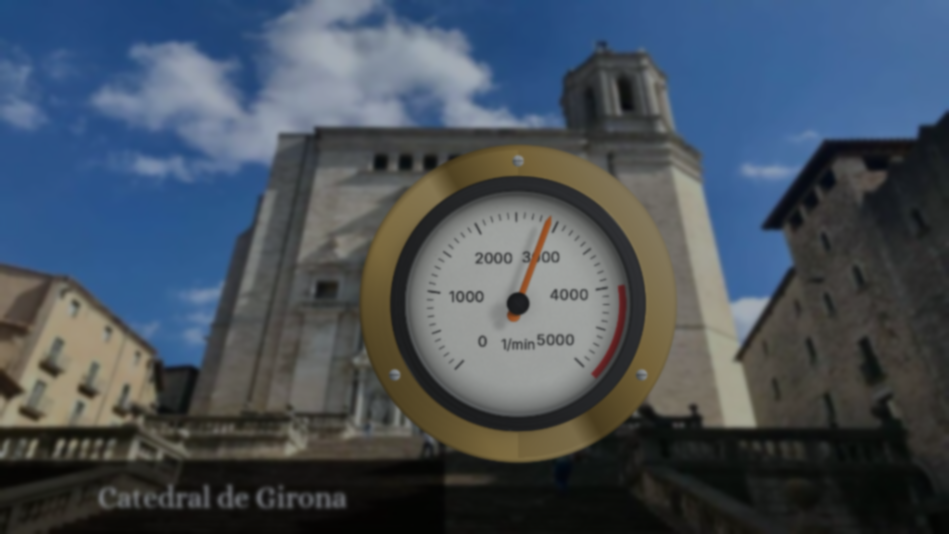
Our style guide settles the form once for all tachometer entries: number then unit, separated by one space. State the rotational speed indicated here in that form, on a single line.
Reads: 2900 rpm
